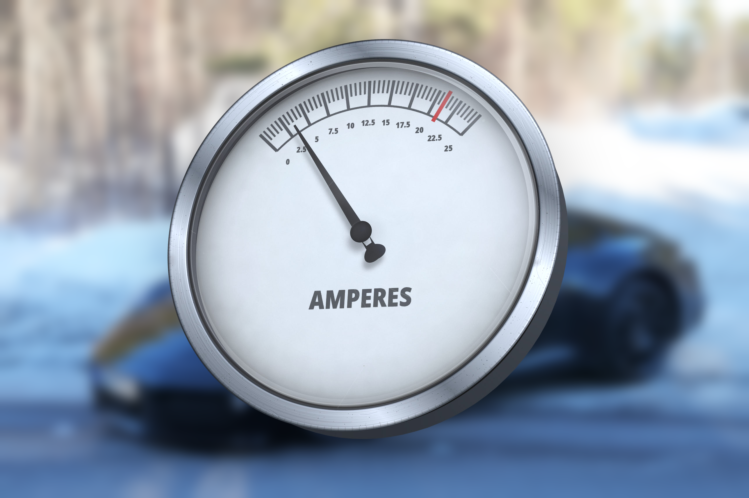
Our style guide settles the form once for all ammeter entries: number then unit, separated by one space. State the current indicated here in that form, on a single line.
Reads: 3.5 A
